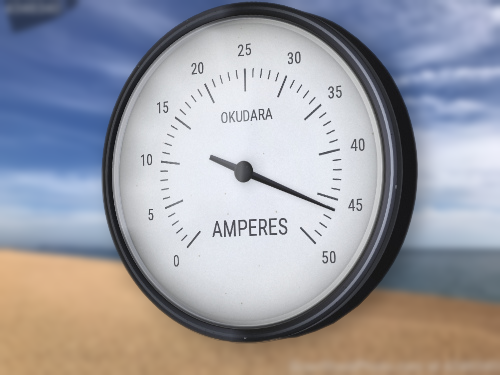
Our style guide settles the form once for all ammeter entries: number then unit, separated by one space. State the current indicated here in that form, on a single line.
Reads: 46 A
